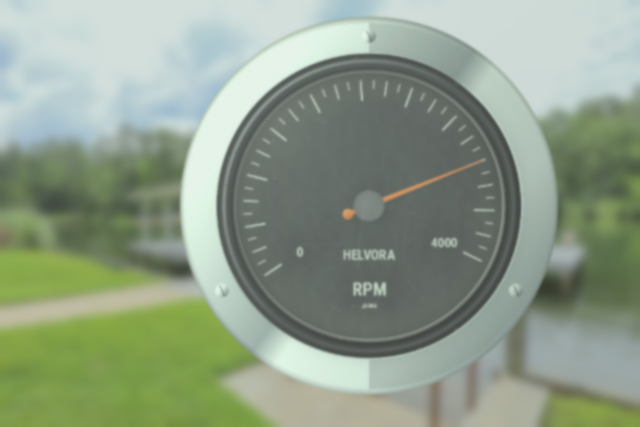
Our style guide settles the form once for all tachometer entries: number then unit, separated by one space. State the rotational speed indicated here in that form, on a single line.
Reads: 3200 rpm
